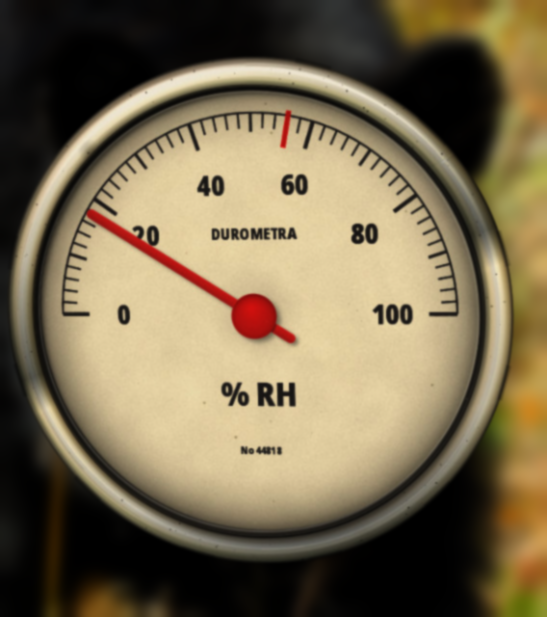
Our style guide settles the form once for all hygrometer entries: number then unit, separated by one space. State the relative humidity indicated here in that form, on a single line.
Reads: 18 %
